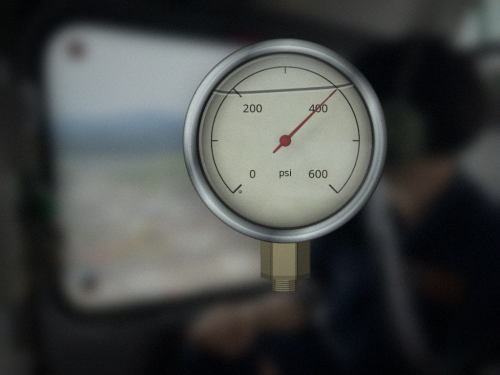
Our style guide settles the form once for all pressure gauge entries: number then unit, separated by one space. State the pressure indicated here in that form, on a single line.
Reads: 400 psi
